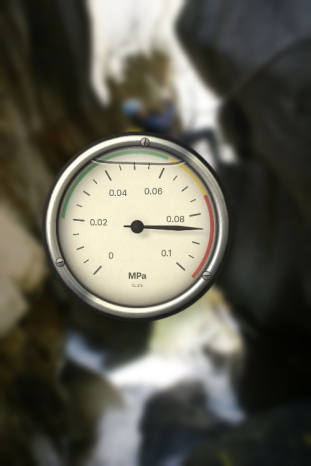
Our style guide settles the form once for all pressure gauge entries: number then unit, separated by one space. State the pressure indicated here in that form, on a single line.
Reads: 0.085 MPa
